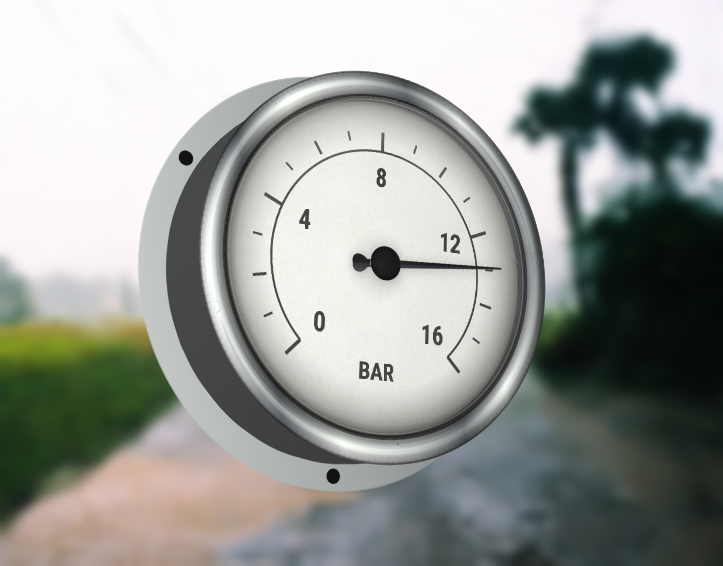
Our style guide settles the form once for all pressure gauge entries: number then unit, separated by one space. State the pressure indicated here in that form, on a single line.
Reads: 13 bar
